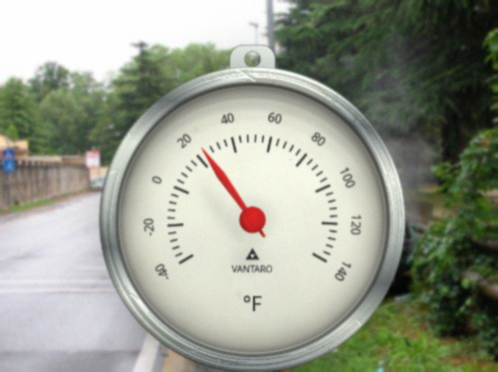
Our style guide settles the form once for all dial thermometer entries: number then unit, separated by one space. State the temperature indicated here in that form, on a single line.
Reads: 24 °F
